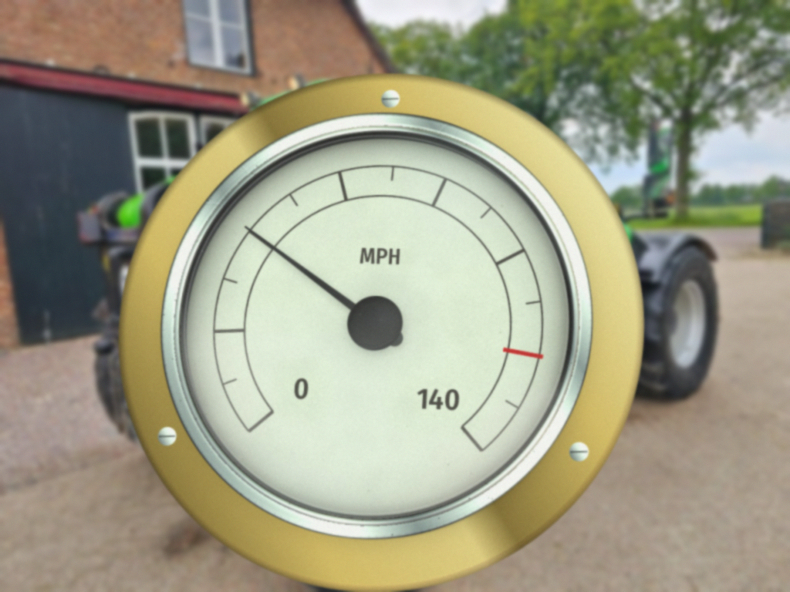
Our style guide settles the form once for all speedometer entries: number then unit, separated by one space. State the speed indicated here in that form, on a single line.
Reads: 40 mph
